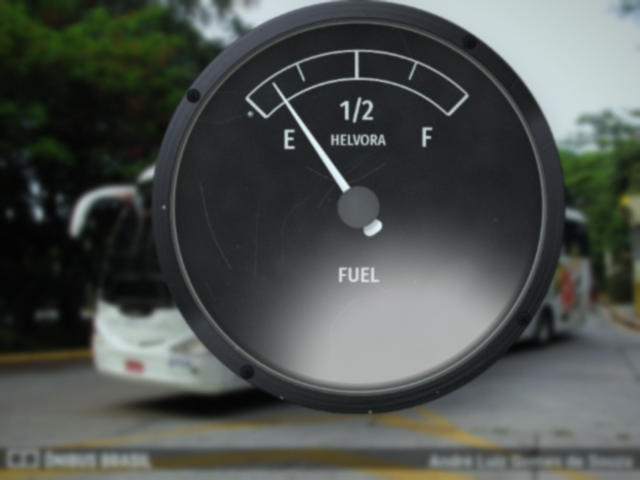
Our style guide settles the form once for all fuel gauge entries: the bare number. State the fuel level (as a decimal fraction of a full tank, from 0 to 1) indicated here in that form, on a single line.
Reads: 0.125
